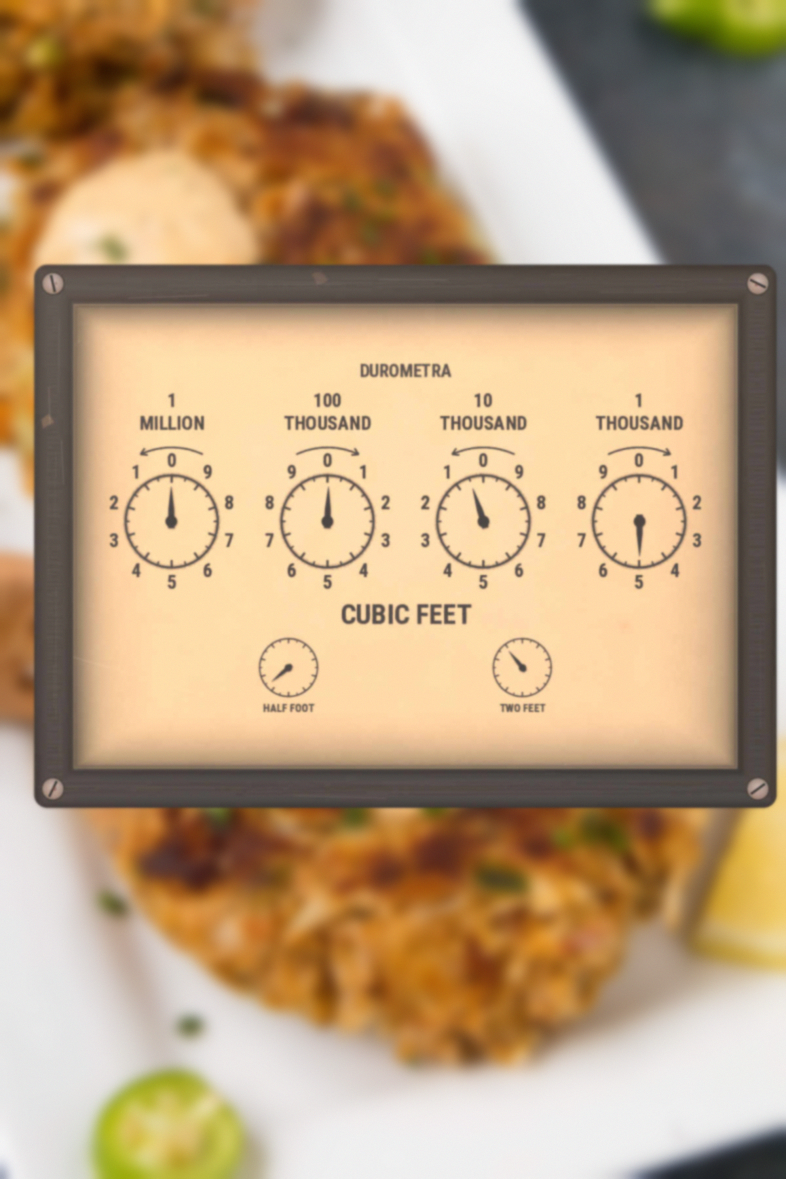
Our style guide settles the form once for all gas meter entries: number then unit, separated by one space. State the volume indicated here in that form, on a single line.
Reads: 500 ft³
